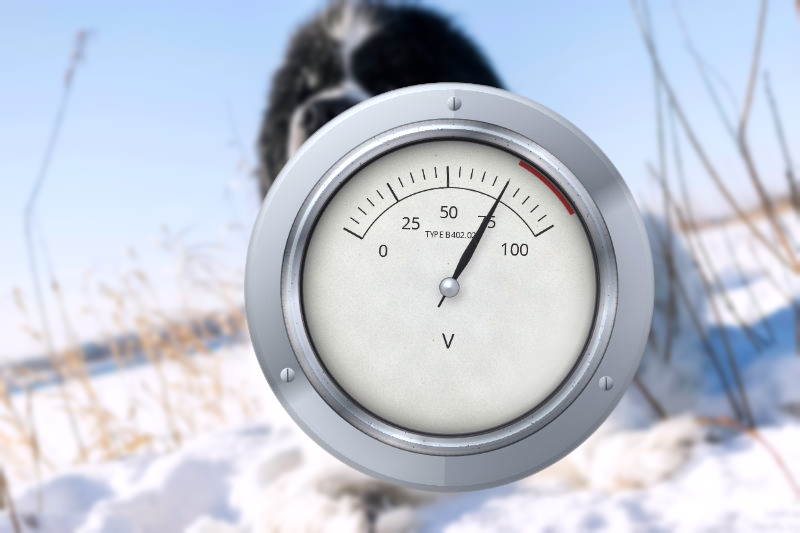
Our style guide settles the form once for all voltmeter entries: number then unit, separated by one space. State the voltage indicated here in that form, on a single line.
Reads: 75 V
